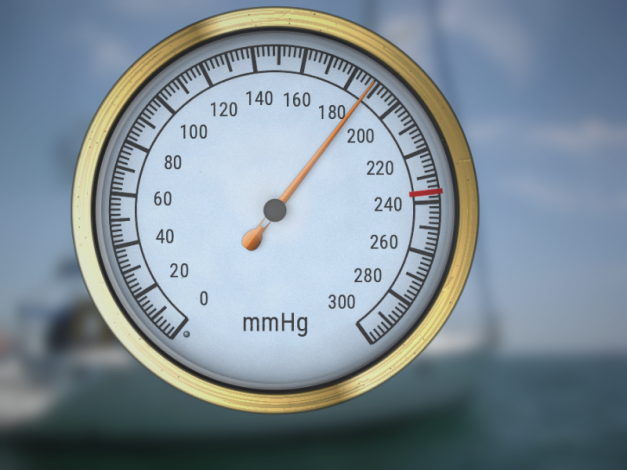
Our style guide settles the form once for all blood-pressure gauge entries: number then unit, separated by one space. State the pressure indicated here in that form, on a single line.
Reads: 188 mmHg
